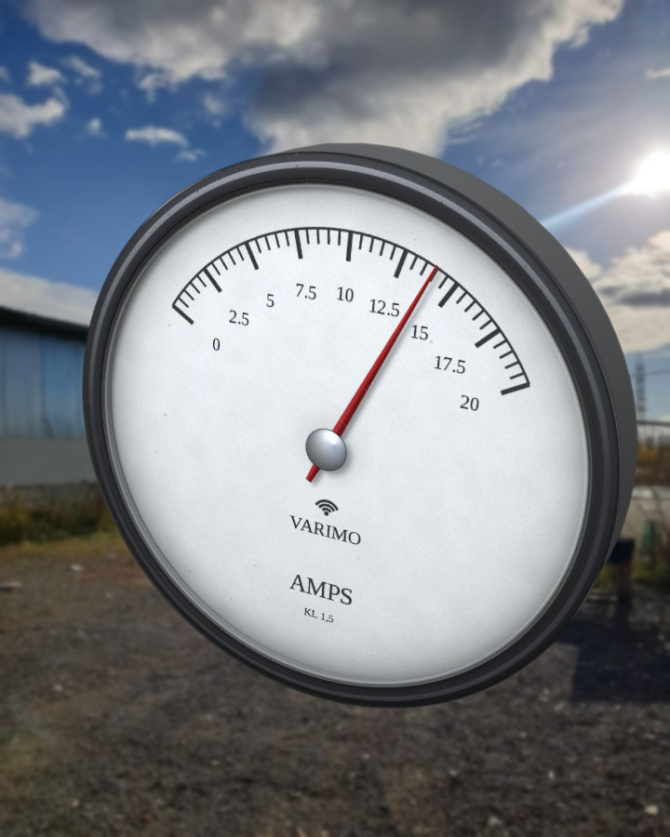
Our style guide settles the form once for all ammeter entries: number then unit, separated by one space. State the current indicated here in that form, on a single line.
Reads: 14 A
